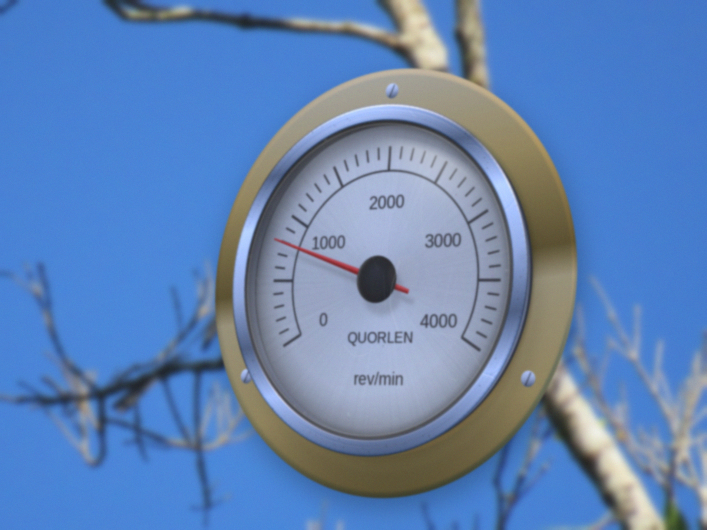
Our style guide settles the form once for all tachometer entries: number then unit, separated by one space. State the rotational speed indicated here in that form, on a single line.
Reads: 800 rpm
